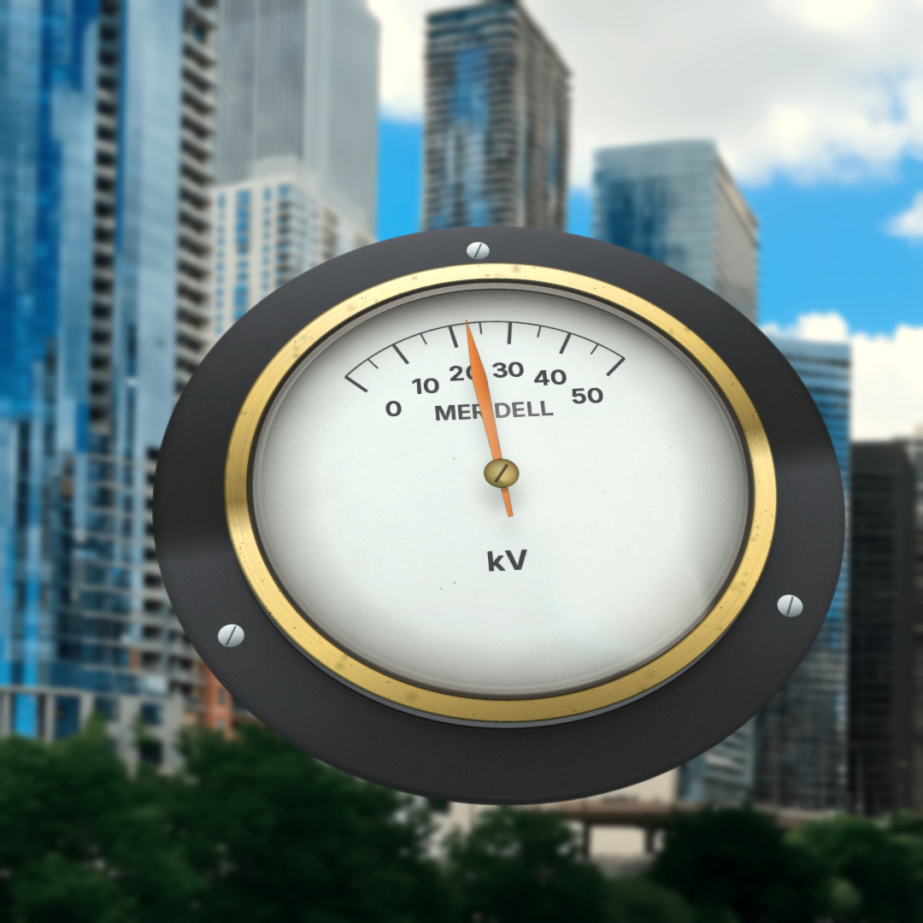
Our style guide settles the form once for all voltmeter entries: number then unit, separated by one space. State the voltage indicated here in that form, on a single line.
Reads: 22.5 kV
